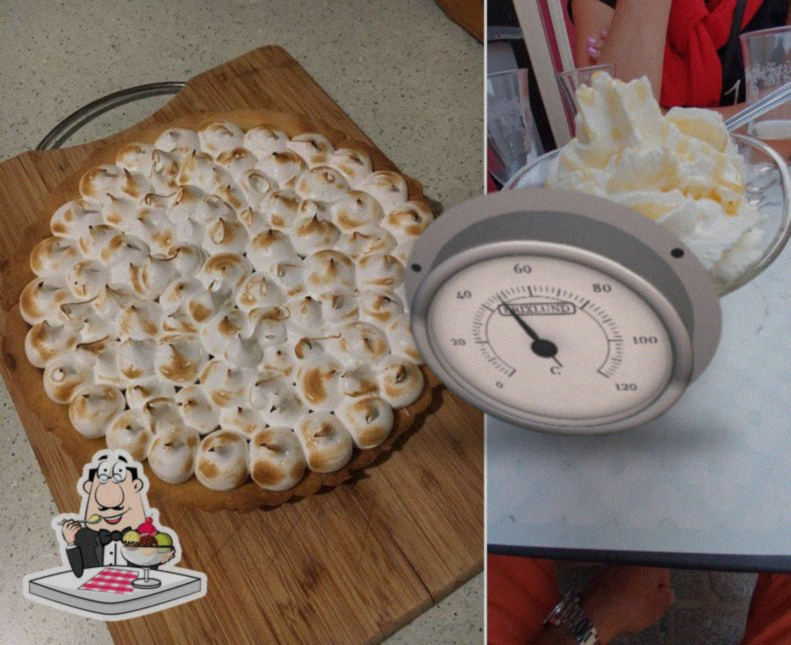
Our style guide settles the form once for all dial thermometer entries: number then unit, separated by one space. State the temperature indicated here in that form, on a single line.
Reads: 50 °C
